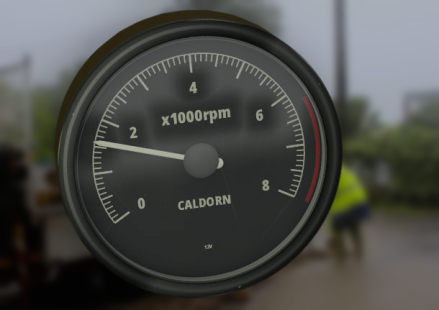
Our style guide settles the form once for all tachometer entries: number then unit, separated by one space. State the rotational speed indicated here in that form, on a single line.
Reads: 1600 rpm
